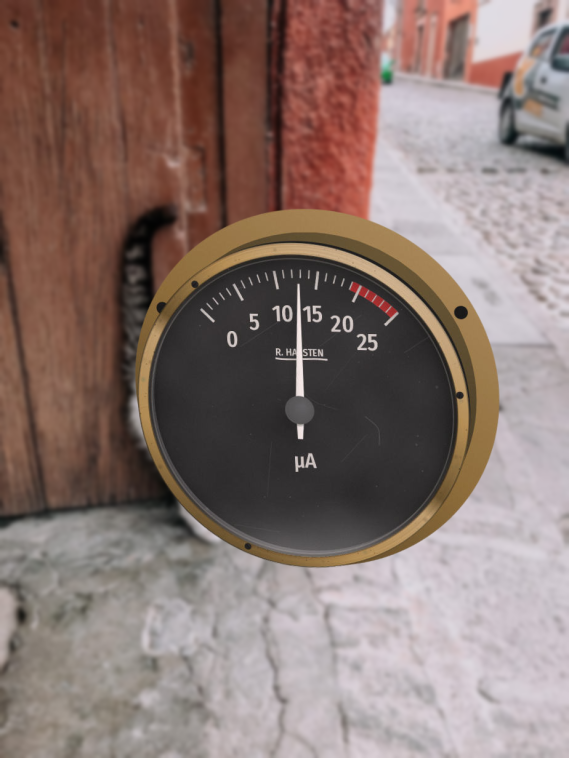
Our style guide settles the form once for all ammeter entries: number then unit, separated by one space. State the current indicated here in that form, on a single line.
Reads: 13 µA
